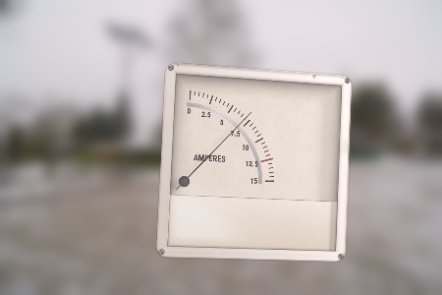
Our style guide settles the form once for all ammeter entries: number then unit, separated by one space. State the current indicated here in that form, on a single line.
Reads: 7 A
